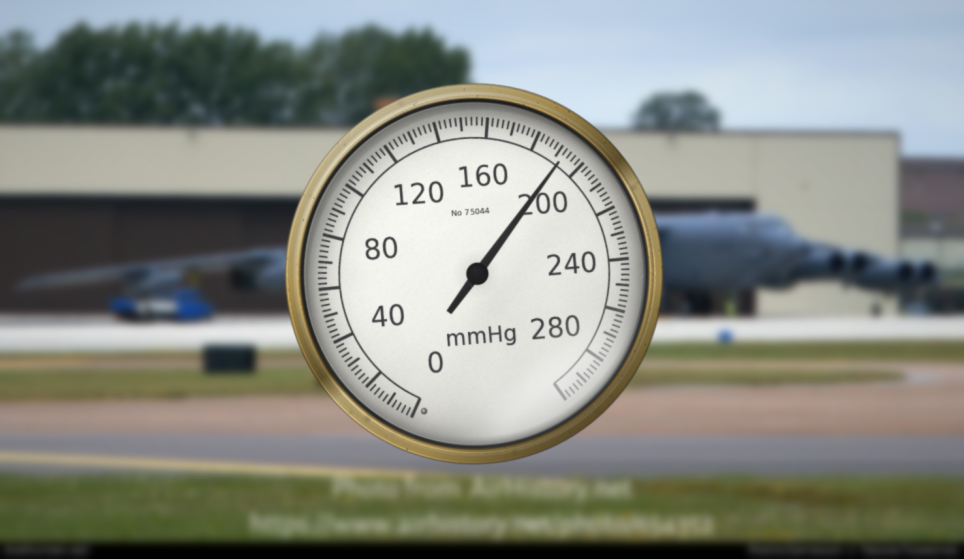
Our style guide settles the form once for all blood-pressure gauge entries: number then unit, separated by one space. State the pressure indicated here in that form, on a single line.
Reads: 192 mmHg
